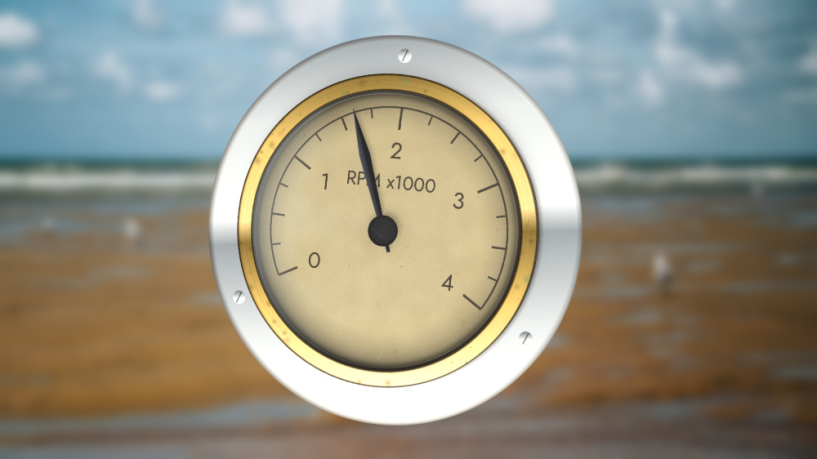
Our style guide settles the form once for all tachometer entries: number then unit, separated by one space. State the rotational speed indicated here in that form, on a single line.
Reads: 1625 rpm
